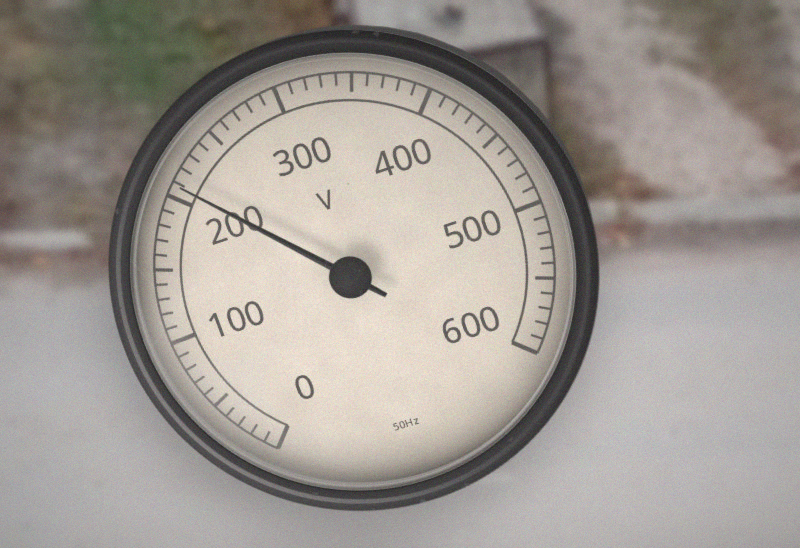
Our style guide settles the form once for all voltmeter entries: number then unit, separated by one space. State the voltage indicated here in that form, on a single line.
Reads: 210 V
